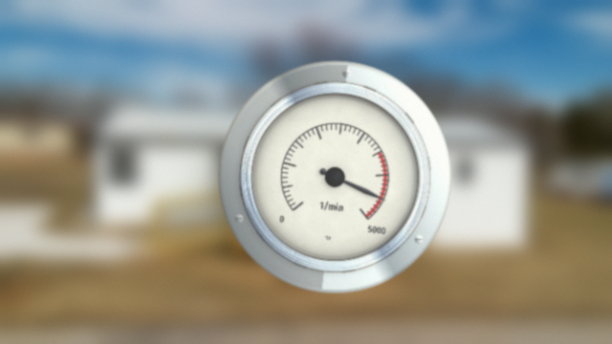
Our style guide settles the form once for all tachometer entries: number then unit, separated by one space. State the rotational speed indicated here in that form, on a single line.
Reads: 4500 rpm
